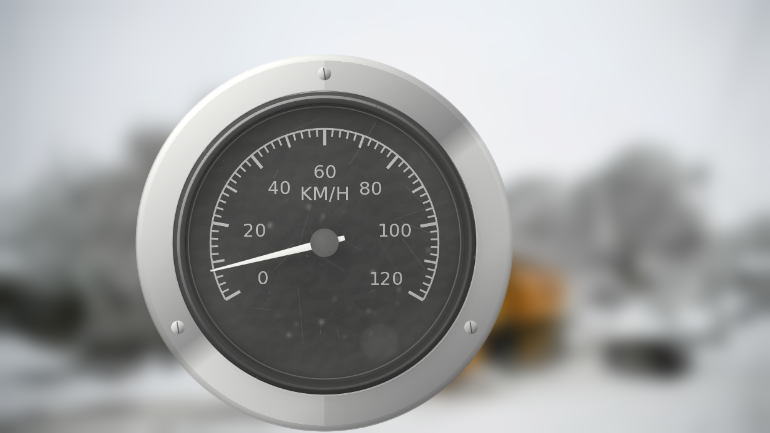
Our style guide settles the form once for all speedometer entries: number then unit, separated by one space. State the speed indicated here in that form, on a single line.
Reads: 8 km/h
